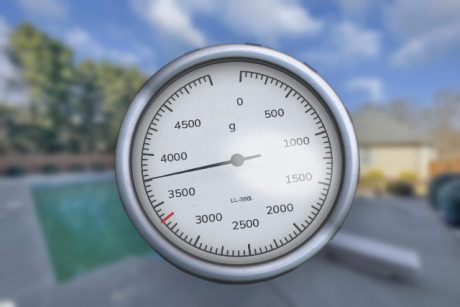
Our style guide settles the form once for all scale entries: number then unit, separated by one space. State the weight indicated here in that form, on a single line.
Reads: 3750 g
